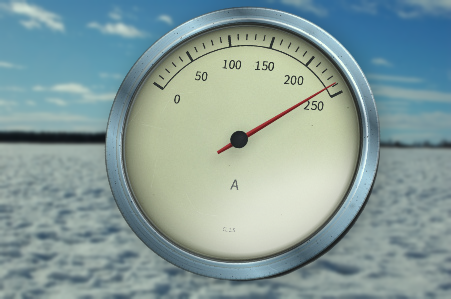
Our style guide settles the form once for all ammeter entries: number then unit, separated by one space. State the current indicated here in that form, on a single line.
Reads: 240 A
